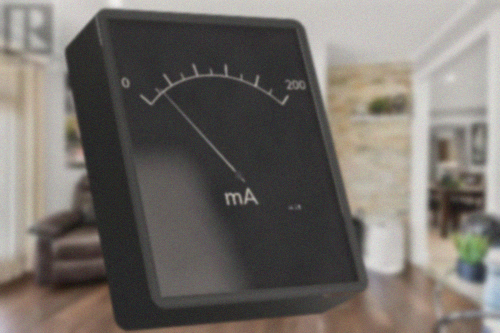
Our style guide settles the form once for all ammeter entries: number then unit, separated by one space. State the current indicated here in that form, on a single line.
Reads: 20 mA
